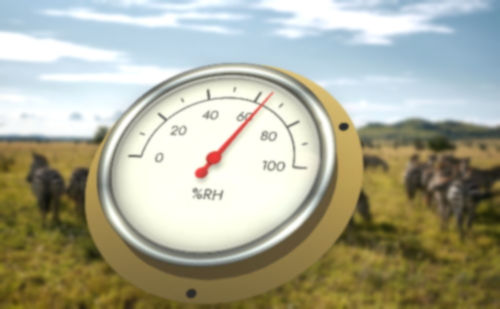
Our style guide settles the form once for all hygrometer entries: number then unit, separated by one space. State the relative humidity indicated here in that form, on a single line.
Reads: 65 %
